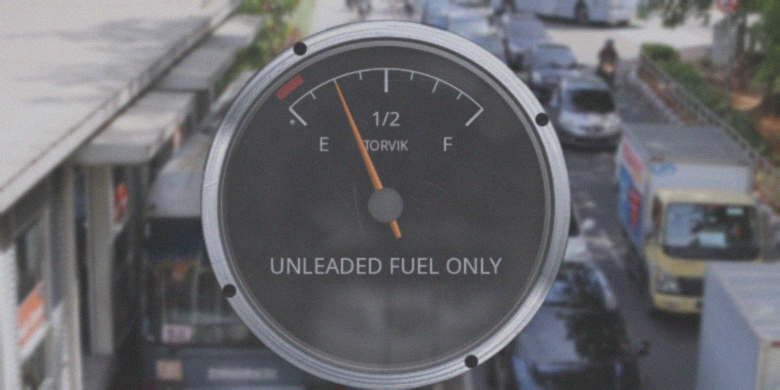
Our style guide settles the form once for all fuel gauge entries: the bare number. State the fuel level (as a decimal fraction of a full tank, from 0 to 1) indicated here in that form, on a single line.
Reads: 0.25
